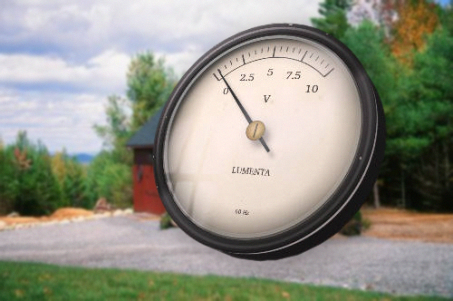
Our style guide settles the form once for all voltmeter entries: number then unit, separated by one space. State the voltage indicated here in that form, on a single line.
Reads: 0.5 V
